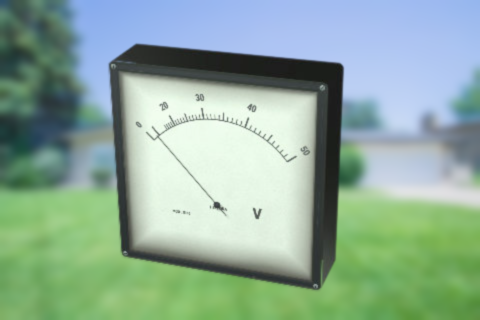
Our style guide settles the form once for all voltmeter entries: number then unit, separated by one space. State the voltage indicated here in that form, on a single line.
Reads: 10 V
